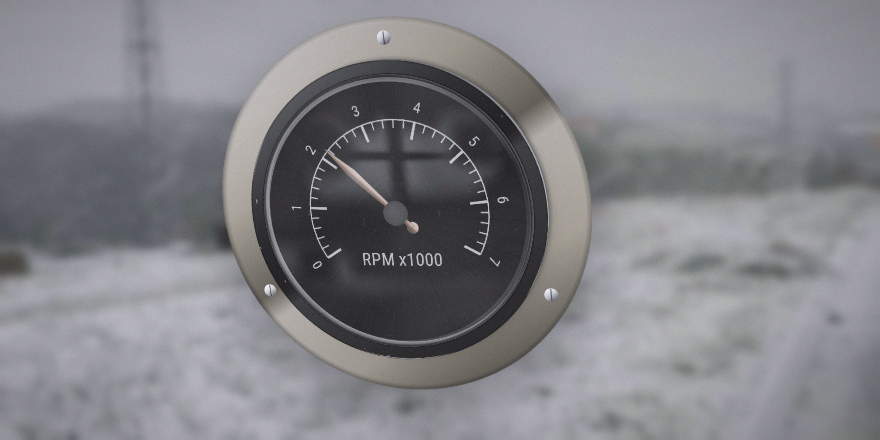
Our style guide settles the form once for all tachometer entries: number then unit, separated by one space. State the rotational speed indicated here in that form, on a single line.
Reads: 2200 rpm
